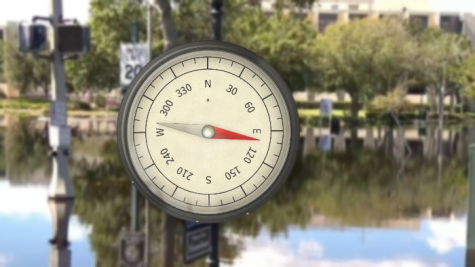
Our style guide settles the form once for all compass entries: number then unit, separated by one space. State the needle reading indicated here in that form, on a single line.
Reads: 100 °
